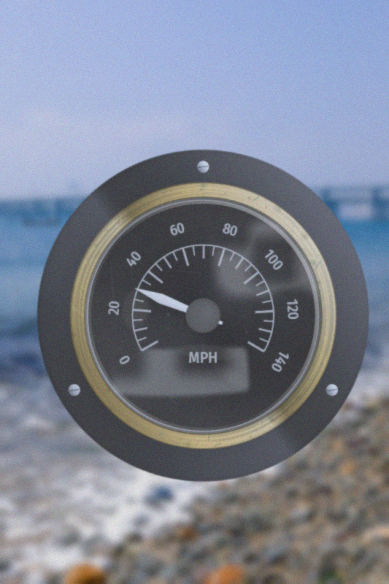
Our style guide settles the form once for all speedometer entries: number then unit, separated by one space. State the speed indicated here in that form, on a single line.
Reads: 30 mph
